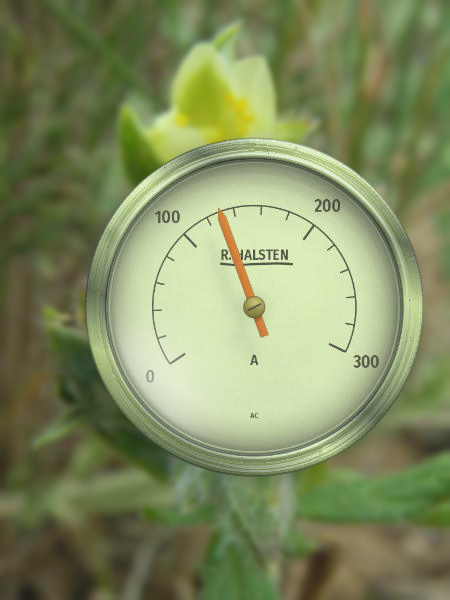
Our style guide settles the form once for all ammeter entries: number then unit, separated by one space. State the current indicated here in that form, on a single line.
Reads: 130 A
